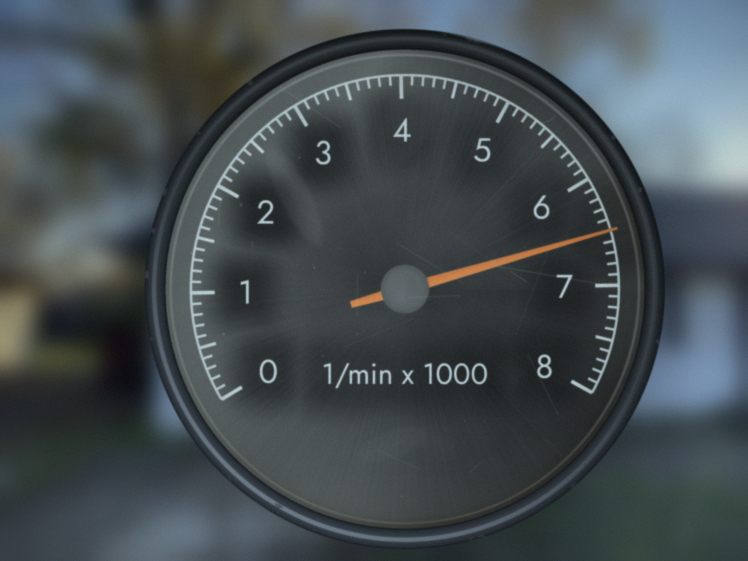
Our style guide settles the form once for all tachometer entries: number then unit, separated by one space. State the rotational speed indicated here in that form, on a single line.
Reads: 6500 rpm
